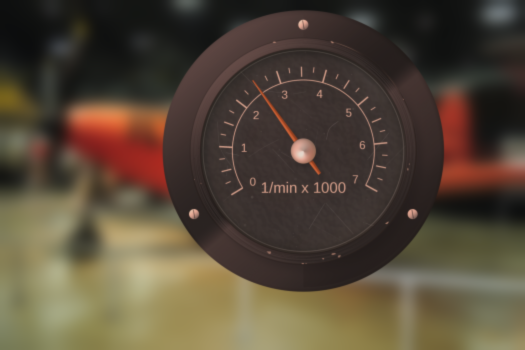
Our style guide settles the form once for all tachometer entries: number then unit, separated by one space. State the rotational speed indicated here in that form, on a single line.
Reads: 2500 rpm
